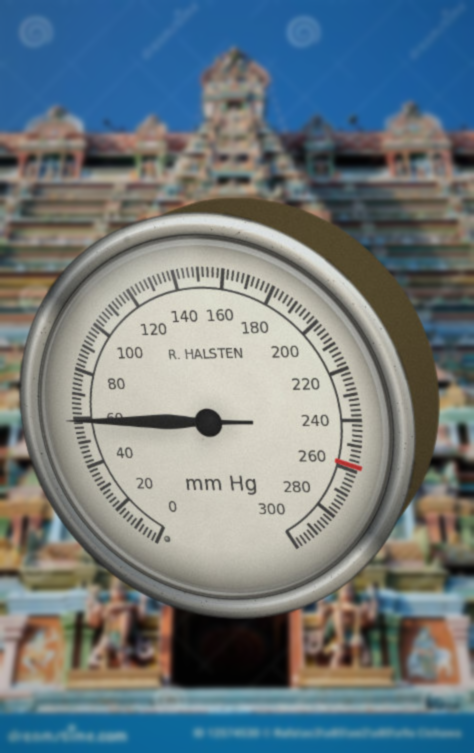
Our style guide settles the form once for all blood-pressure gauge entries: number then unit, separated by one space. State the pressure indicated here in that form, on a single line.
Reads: 60 mmHg
